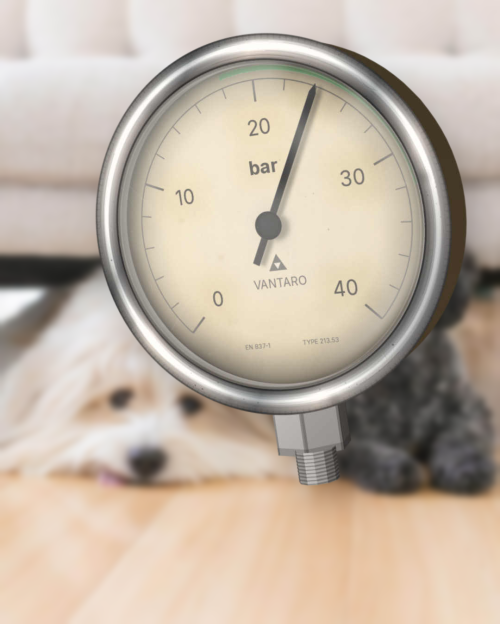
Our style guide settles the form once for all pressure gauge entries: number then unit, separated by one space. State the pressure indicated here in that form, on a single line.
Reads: 24 bar
